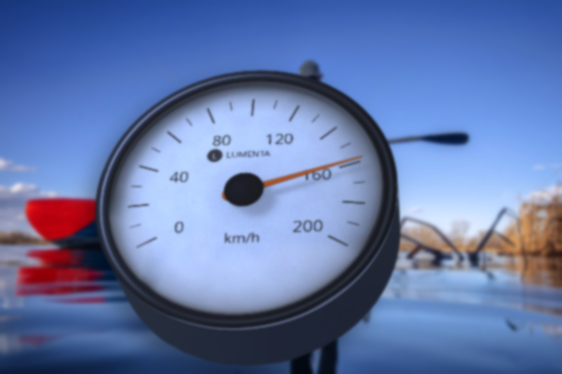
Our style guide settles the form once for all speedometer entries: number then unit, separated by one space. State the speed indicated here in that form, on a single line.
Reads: 160 km/h
